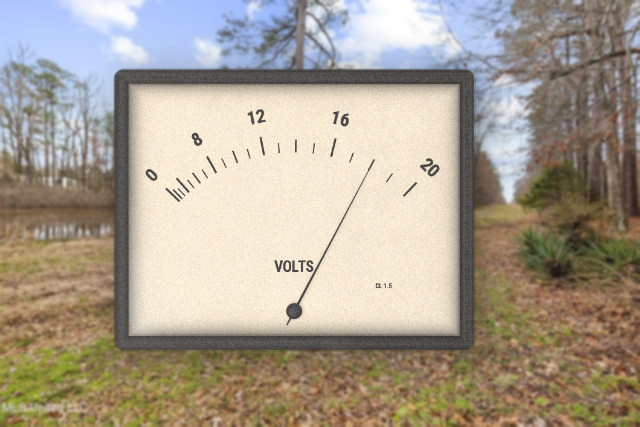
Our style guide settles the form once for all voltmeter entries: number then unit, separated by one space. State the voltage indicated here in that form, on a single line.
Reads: 18 V
